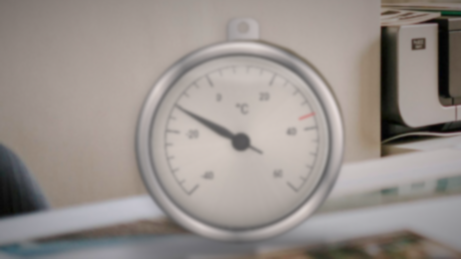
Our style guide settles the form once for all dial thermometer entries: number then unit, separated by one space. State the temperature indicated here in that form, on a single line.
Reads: -12 °C
